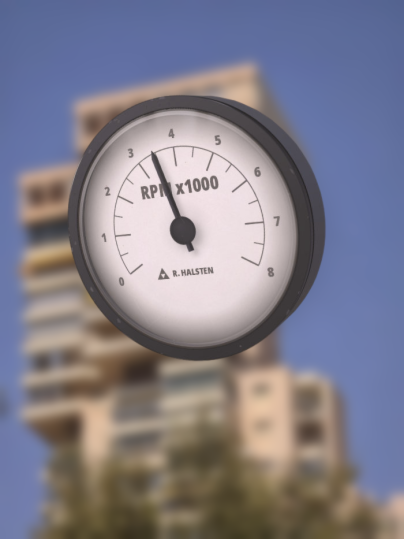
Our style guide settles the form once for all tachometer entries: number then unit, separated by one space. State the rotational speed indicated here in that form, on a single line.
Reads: 3500 rpm
